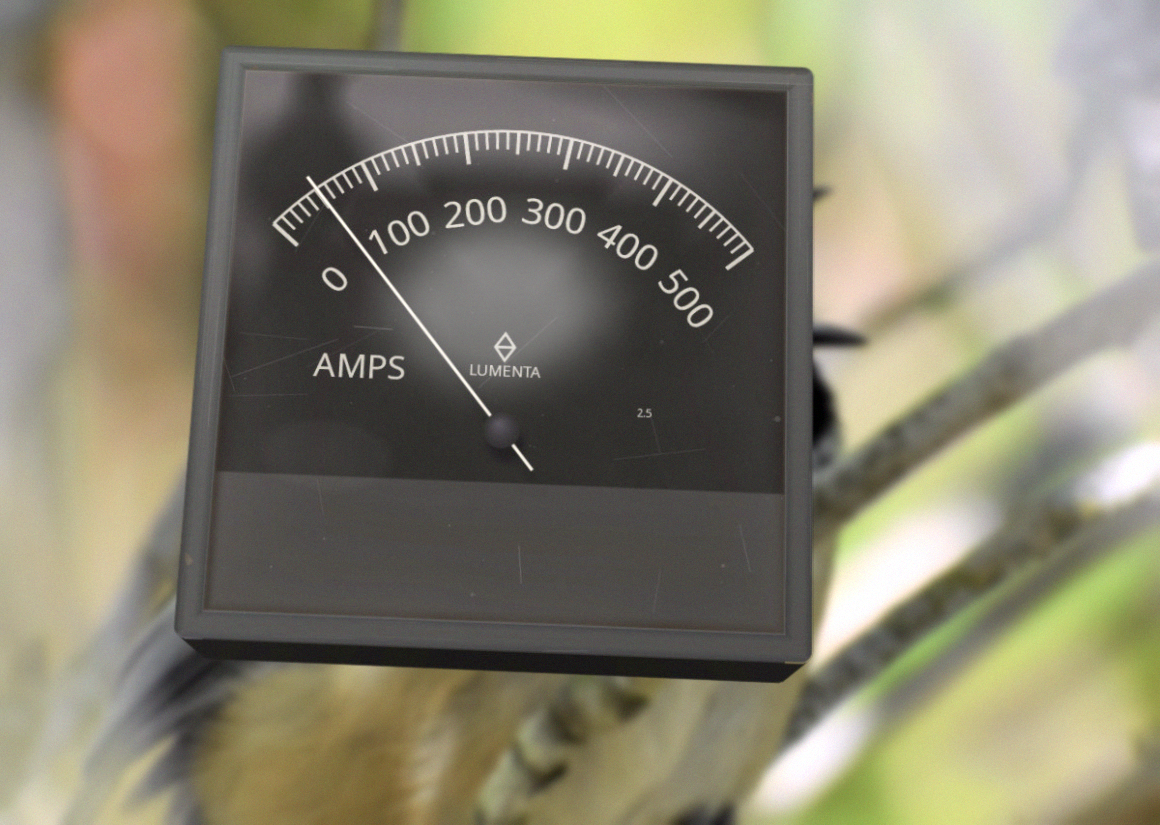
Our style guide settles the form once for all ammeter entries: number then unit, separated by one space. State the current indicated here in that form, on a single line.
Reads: 50 A
